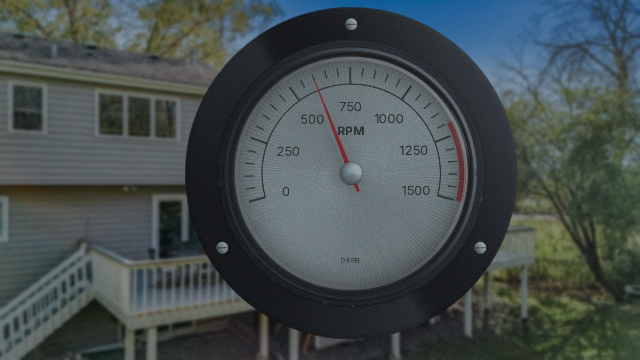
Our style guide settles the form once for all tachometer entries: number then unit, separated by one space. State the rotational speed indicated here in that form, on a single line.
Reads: 600 rpm
